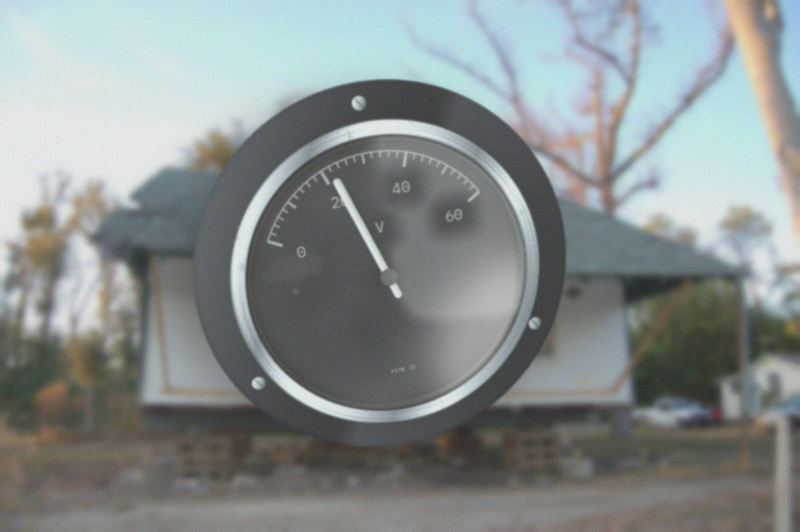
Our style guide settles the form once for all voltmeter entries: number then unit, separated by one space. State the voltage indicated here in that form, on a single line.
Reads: 22 V
